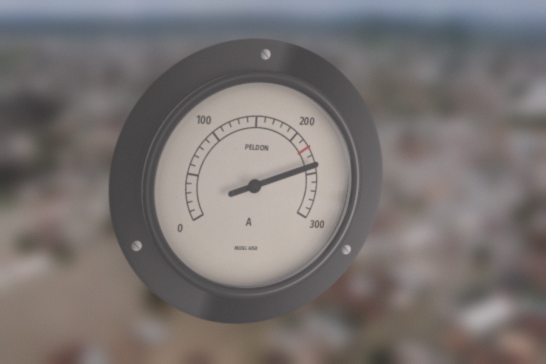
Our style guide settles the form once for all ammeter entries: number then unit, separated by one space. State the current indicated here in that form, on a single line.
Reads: 240 A
